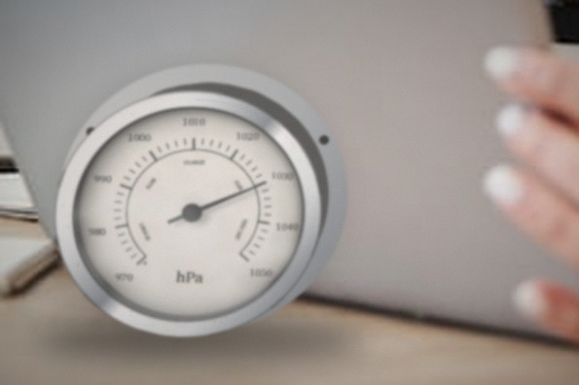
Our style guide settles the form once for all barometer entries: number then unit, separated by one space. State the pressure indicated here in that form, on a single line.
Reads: 1030 hPa
